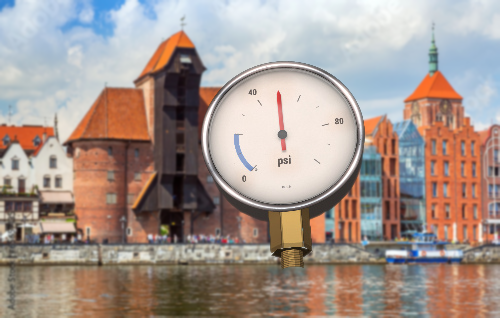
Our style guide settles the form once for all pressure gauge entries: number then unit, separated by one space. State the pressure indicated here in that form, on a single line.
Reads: 50 psi
